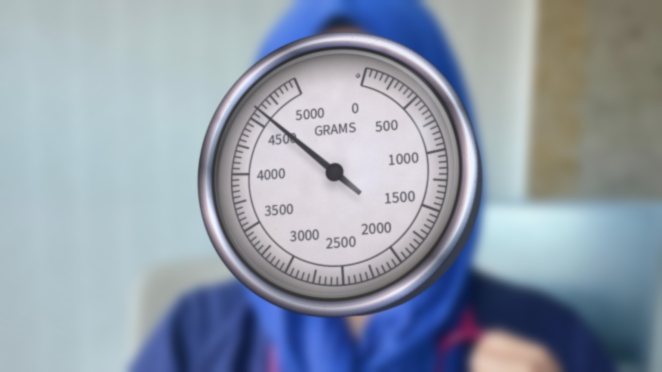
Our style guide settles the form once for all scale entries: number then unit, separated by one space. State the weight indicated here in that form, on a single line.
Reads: 4600 g
